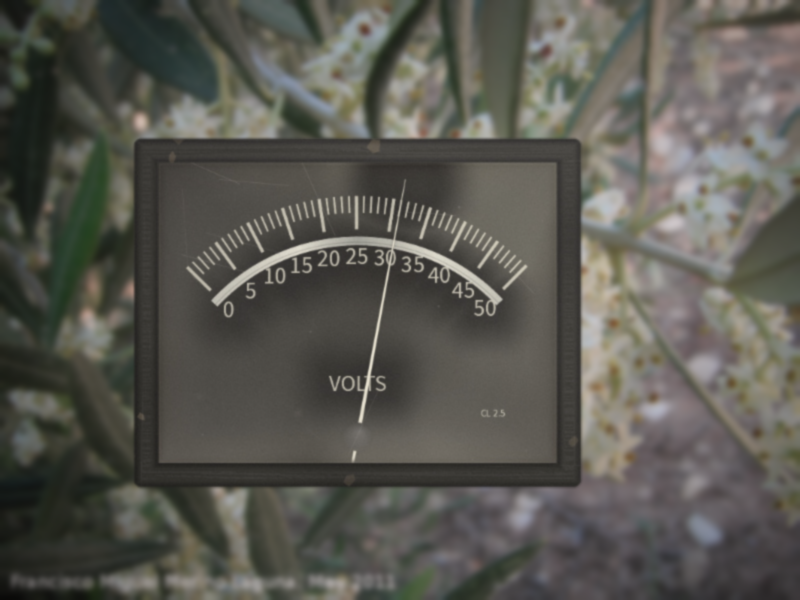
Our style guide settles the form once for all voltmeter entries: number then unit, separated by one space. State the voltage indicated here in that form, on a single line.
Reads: 31 V
